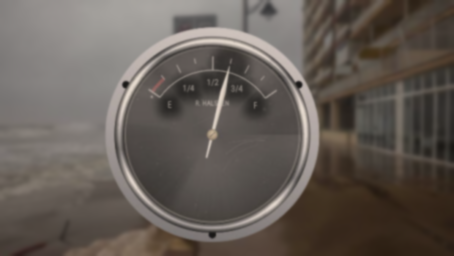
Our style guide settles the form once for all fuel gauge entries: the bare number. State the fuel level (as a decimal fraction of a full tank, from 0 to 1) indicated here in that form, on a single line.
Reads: 0.625
